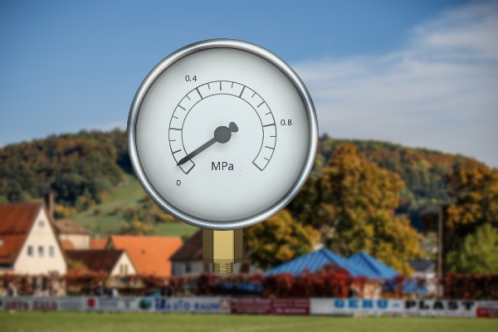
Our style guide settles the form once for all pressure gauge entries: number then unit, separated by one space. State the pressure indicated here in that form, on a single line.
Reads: 0.05 MPa
